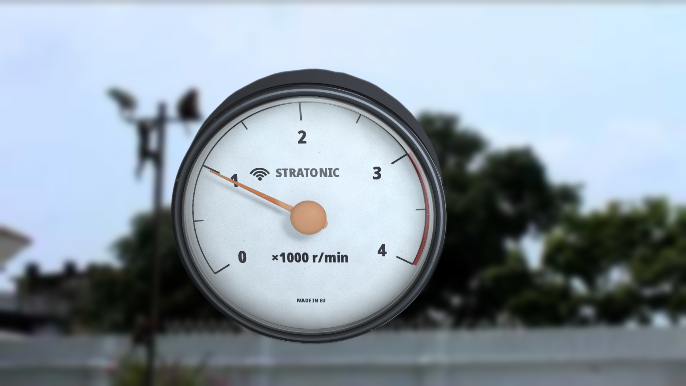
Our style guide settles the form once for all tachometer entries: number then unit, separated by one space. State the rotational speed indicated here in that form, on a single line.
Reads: 1000 rpm
